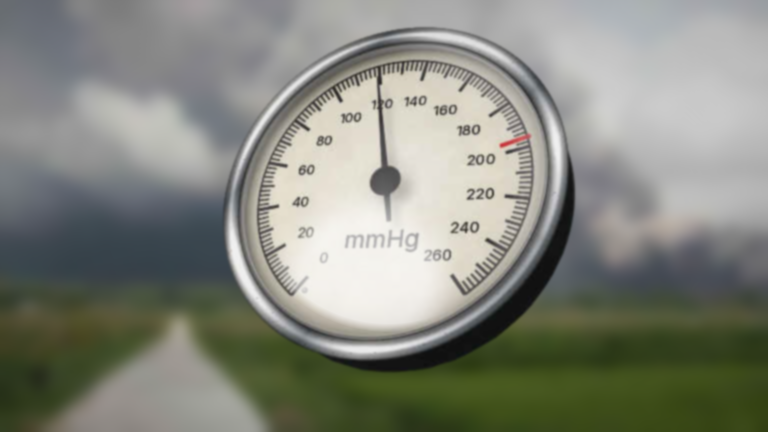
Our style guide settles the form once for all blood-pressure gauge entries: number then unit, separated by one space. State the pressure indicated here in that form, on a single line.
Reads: 120 mmHg
